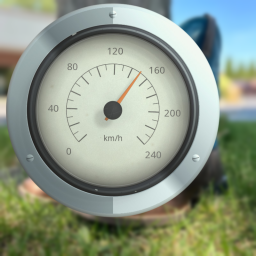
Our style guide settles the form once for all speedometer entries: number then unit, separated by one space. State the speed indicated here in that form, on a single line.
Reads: 150 km/h
